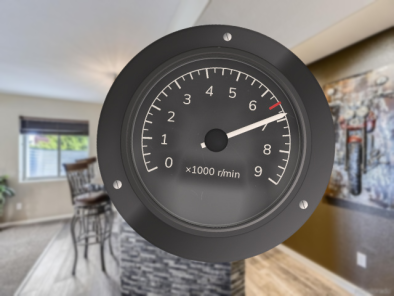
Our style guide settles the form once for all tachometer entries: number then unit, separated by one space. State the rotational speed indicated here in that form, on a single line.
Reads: 6875 rpm
